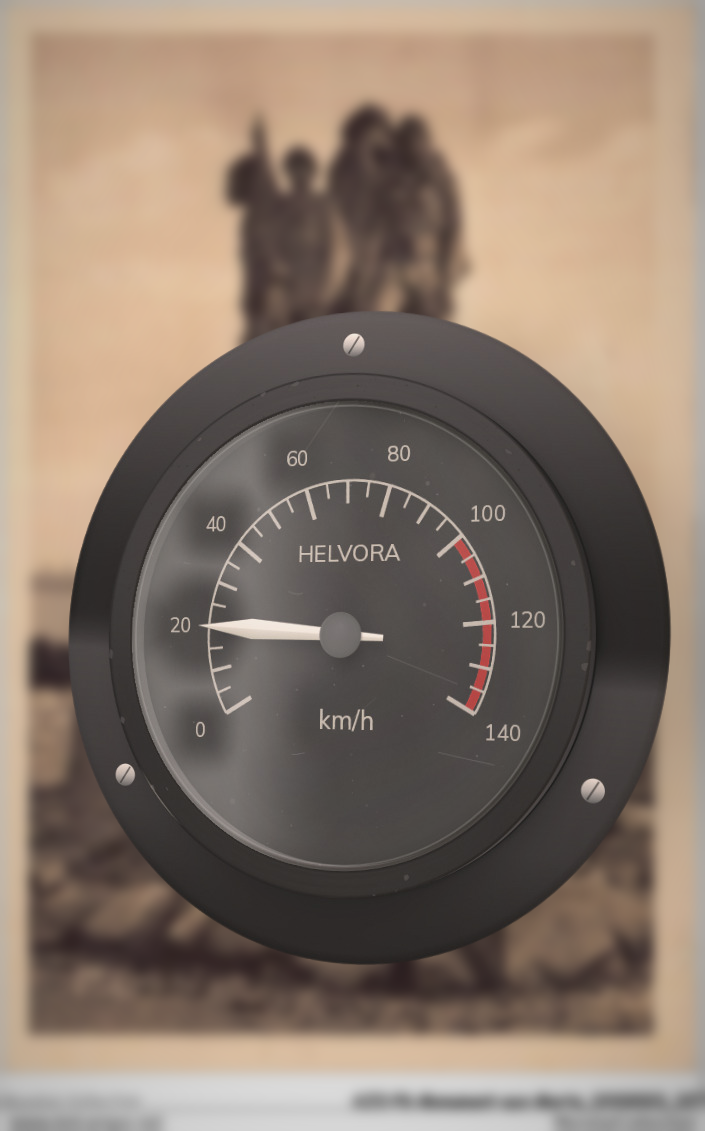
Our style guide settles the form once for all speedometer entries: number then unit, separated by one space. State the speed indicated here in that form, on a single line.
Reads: 20 km/h
